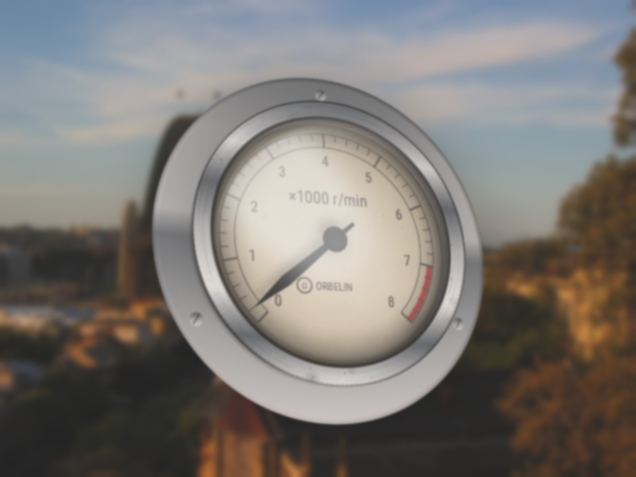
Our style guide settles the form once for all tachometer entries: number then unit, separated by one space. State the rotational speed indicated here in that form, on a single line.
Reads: 200 rpm
